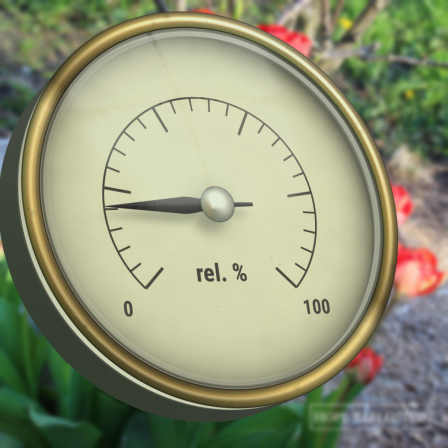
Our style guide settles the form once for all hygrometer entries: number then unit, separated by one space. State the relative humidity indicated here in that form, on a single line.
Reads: 16 %
